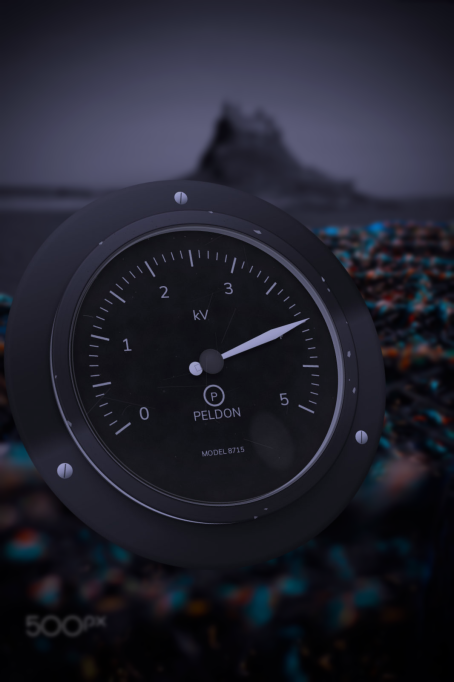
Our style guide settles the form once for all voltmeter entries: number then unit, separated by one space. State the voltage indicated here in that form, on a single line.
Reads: 4 kV
